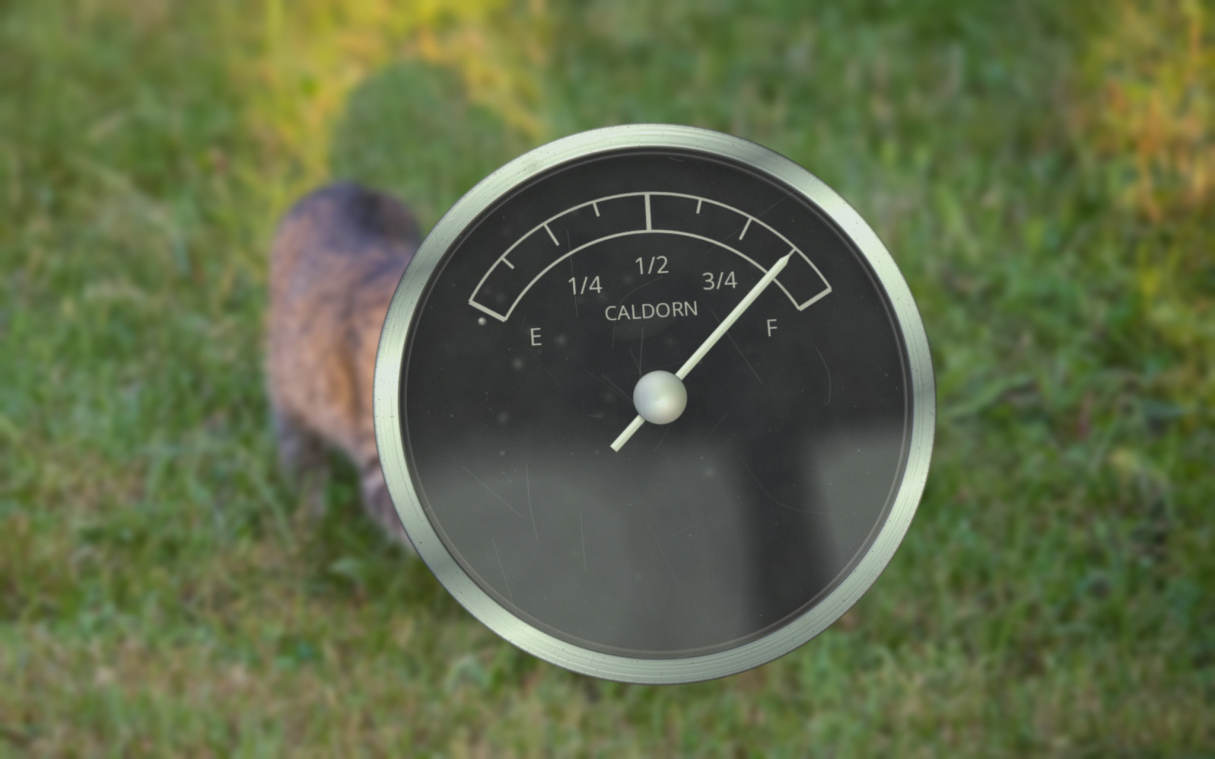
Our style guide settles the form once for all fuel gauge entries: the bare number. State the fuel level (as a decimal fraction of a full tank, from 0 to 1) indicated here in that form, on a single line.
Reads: 0.875
